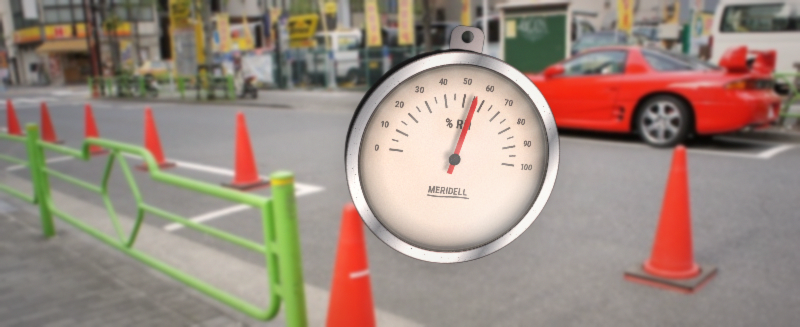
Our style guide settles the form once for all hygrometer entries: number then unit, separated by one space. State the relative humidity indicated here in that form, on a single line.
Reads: 55 %
